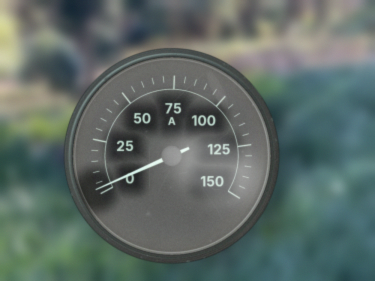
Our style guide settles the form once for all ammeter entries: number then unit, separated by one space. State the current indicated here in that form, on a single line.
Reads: 2.5 A
